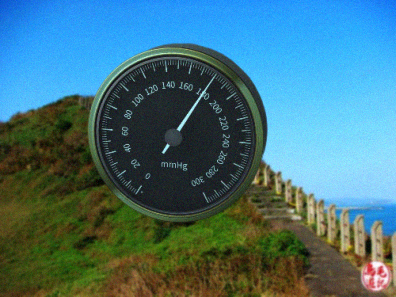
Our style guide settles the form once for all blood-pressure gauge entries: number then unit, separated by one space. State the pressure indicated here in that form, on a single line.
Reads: 180 mmHg
